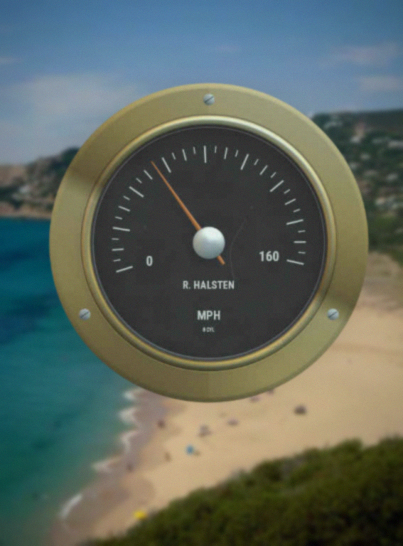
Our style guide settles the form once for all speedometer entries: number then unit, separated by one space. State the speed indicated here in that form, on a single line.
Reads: 55 mph
